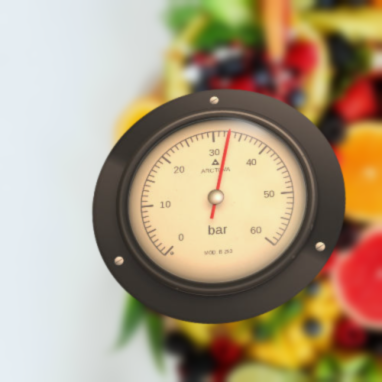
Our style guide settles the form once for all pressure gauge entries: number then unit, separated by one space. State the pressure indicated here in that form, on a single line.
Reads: 33 bar
